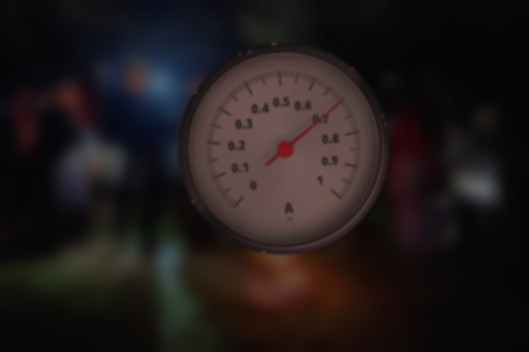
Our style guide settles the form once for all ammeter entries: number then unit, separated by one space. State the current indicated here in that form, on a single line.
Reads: 0.7 A
